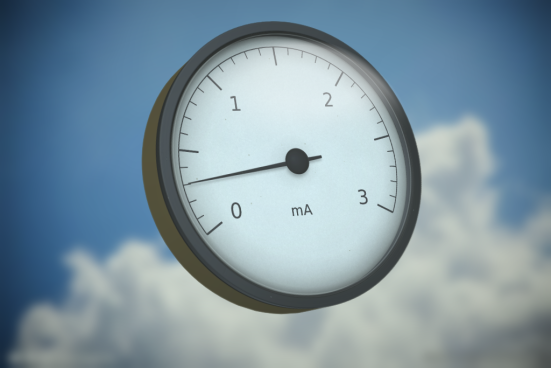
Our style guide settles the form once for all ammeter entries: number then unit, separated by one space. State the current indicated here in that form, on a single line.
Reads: 0.3 mA
